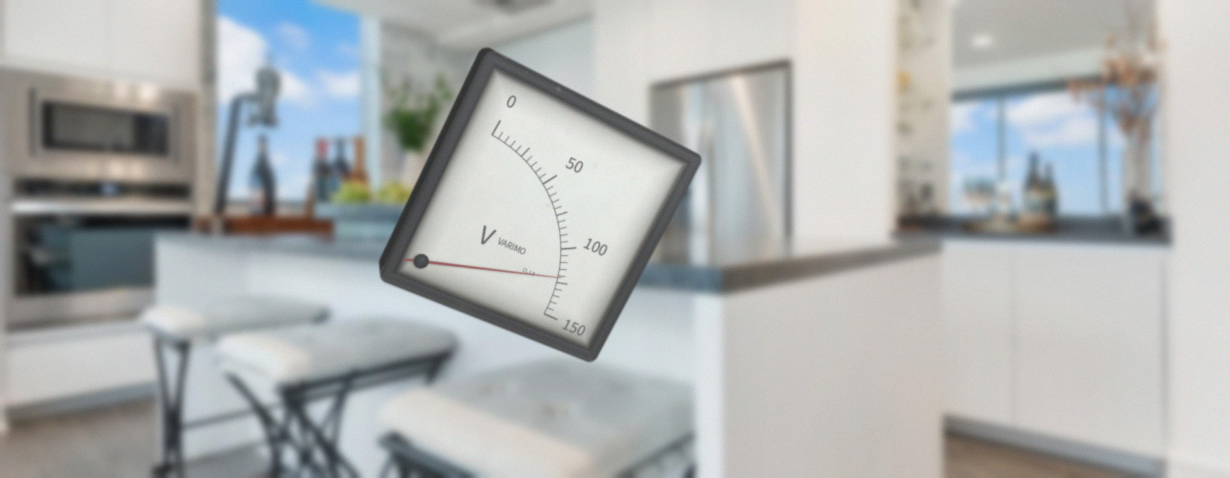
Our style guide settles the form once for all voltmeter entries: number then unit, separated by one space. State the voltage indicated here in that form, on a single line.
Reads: 120 V
